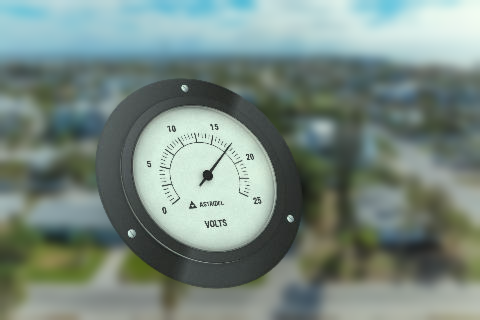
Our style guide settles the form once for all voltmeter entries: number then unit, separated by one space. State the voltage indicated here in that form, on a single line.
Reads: 17.5 V
